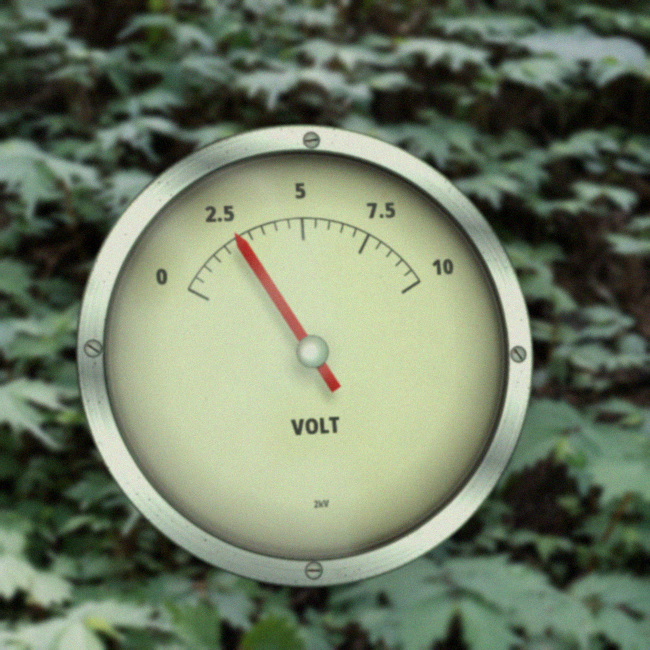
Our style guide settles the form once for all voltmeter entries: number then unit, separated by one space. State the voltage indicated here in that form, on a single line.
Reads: 2.5 V
